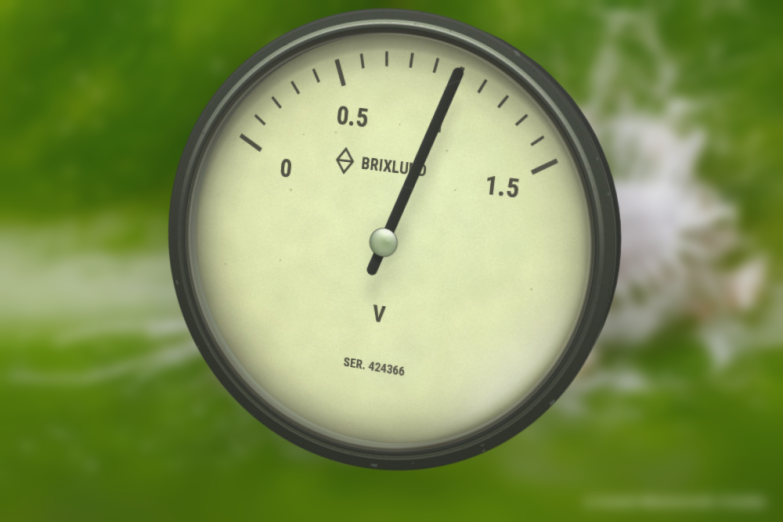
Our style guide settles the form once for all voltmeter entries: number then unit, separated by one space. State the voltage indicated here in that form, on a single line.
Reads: 1 V
